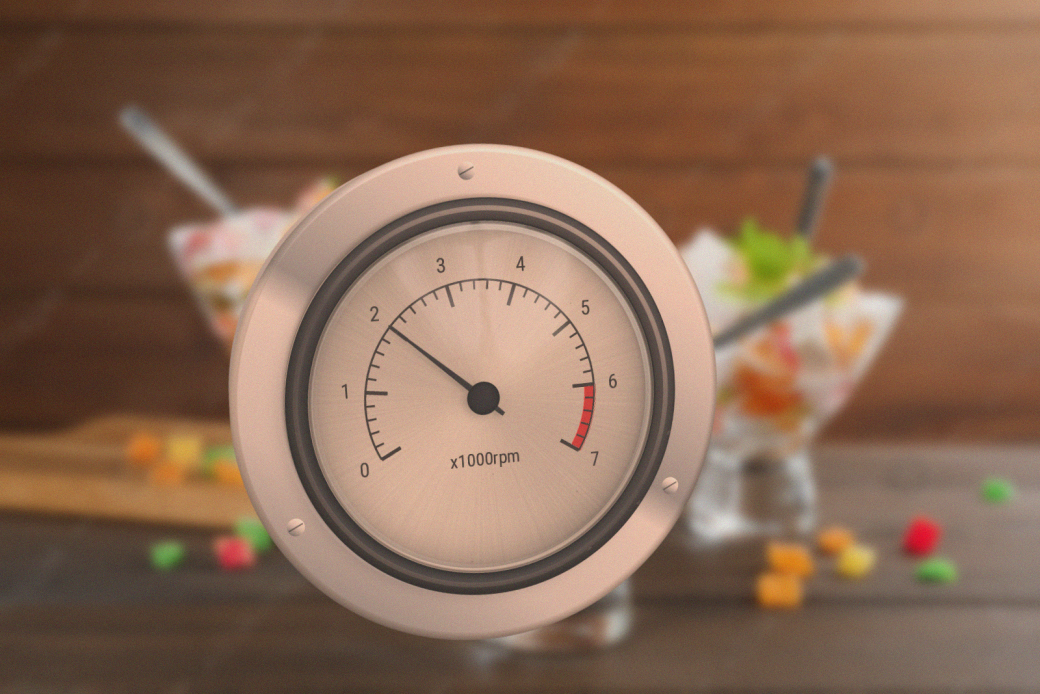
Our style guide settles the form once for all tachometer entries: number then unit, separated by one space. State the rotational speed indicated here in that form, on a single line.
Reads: 2000 rpm
